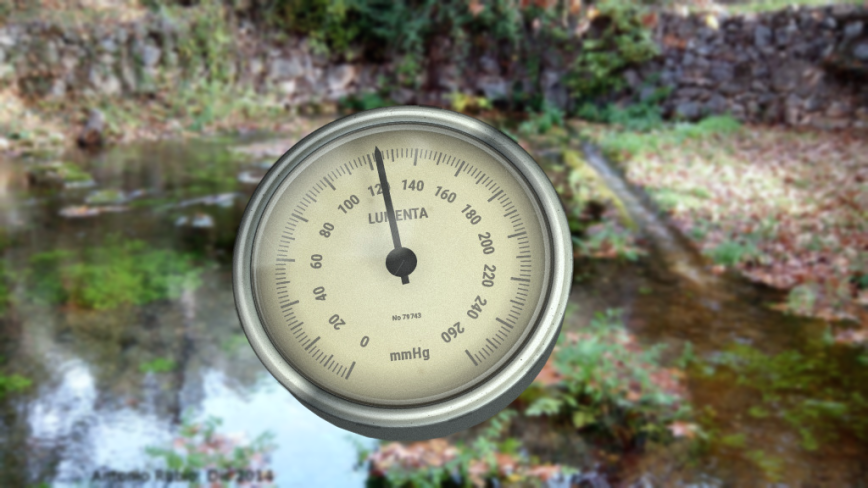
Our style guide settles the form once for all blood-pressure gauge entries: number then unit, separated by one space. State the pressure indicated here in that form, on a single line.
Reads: 124 mmHg
